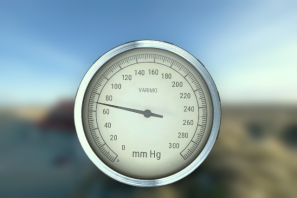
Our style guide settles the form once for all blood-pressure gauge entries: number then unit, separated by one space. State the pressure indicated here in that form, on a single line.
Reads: 70 mmHg
